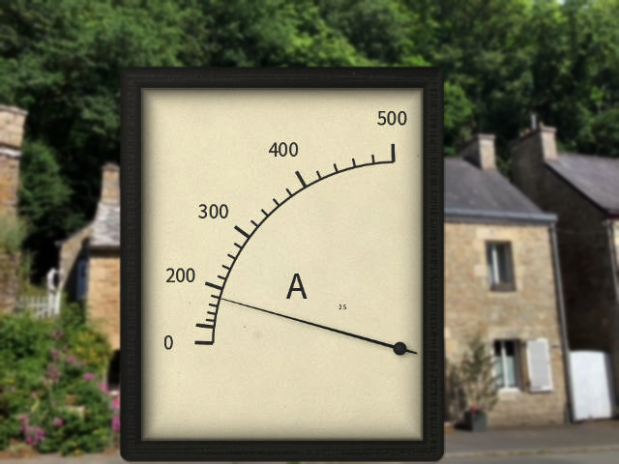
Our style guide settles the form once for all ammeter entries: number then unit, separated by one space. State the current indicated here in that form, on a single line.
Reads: 180 A
